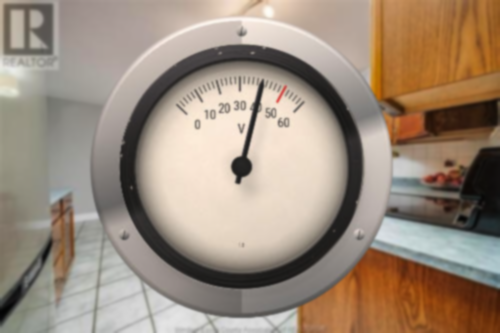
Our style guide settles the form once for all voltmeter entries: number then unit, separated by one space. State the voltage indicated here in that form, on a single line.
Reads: 40 V
